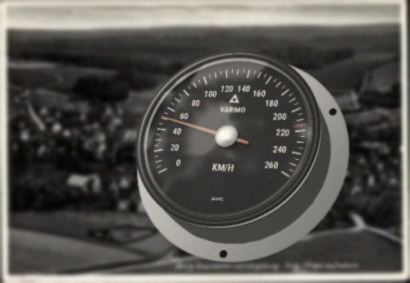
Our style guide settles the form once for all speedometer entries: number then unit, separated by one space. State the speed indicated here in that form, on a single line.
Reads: 50 km/h
